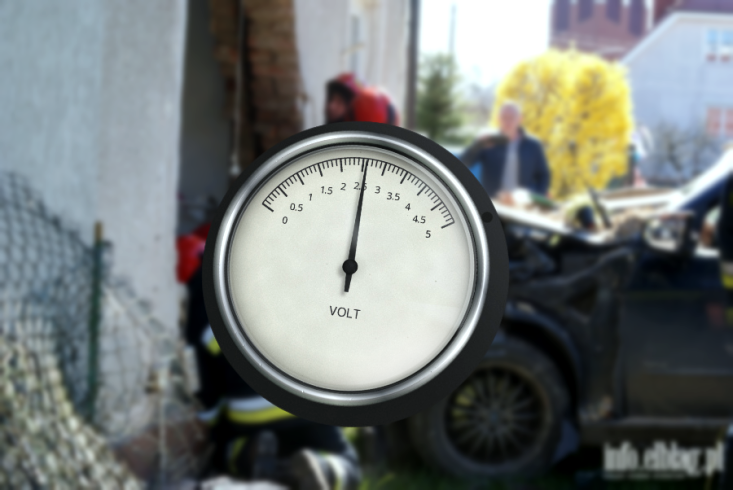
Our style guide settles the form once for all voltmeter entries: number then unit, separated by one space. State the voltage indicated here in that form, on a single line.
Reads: 2.6 V
